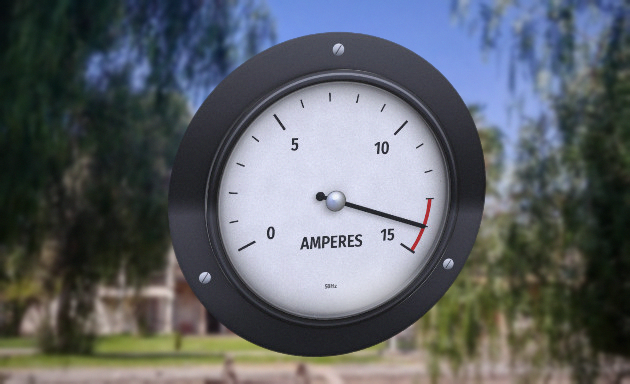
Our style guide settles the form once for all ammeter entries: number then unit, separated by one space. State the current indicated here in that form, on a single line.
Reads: 14 A
